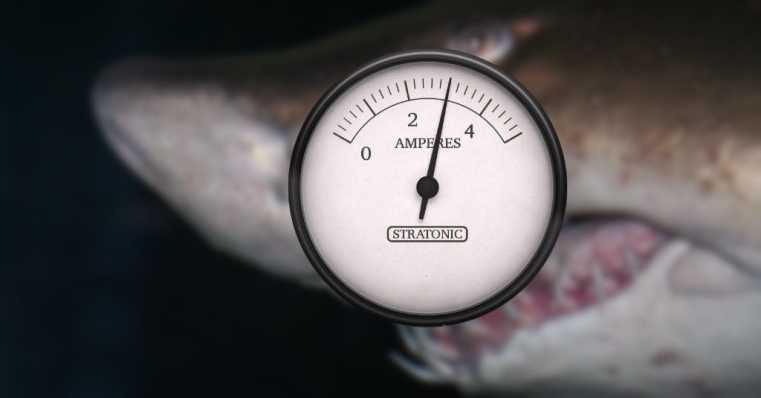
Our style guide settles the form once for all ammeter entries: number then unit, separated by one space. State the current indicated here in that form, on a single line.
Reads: 3 A
